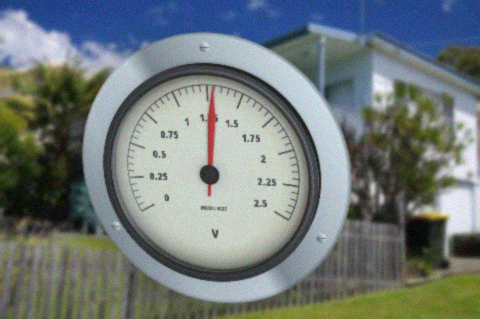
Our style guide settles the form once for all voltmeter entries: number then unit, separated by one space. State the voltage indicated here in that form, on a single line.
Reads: 1.3 V
